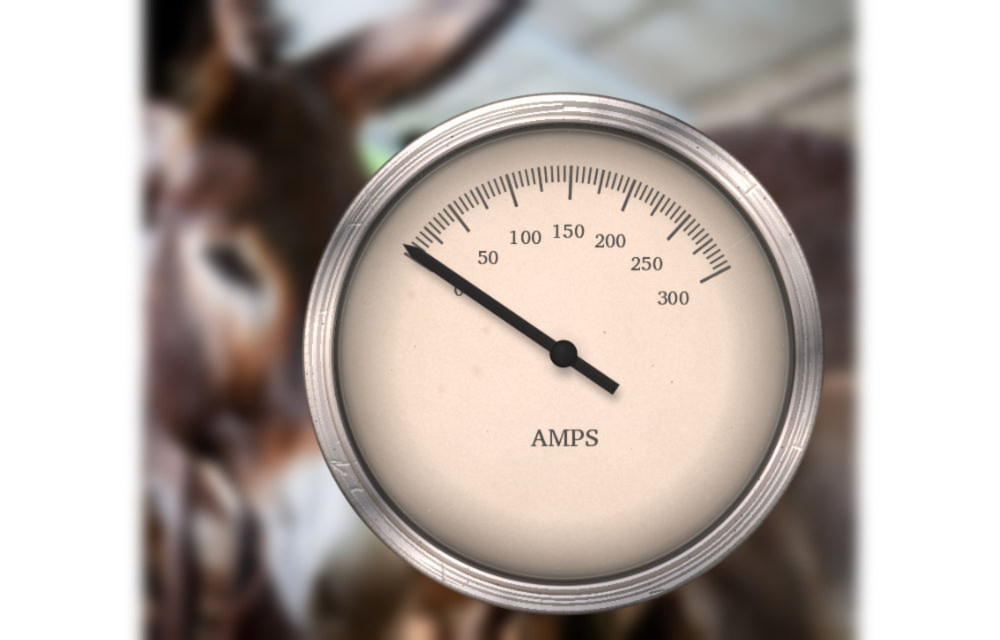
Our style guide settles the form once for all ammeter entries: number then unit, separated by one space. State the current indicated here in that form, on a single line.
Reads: 5 A
